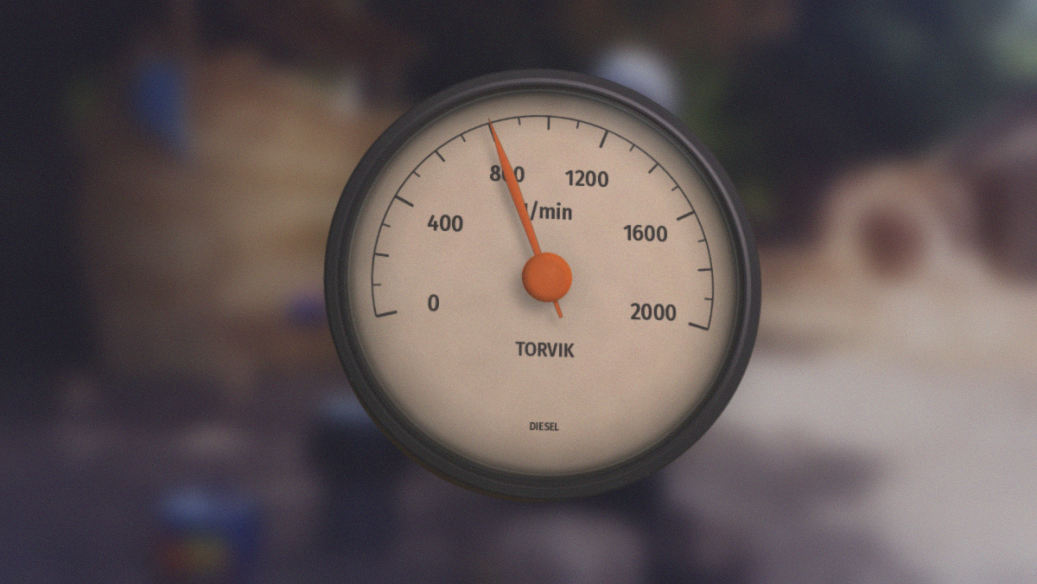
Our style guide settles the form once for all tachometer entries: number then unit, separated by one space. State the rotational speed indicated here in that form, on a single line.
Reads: 800 rpm
